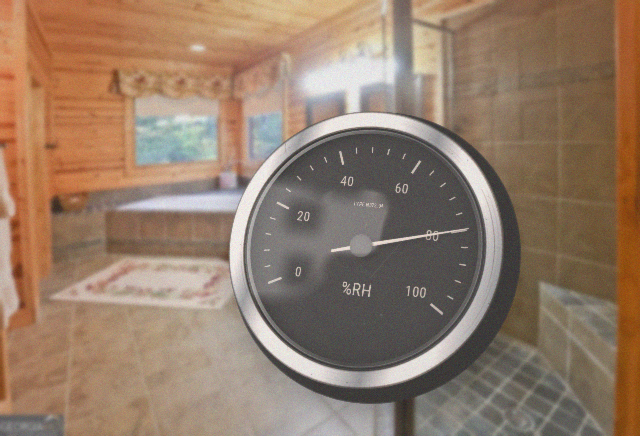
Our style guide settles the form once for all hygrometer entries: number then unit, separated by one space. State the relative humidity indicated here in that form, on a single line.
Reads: 80 %
